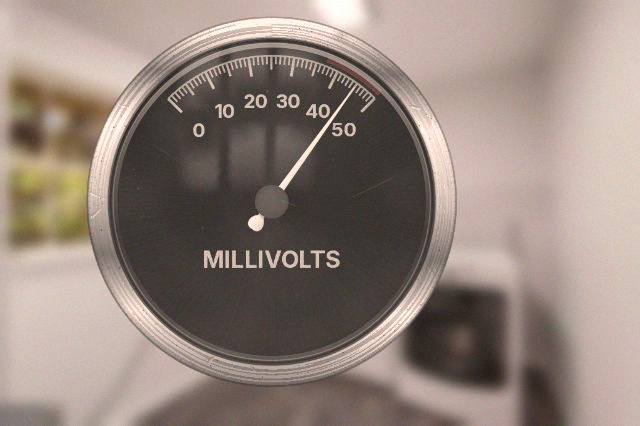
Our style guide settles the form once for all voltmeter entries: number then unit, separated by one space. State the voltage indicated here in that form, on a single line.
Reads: 45 mV
